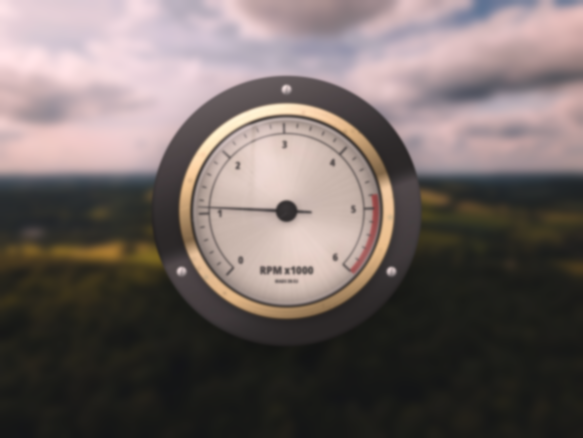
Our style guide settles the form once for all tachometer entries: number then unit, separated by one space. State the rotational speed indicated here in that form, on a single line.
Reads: 1100 rpm
